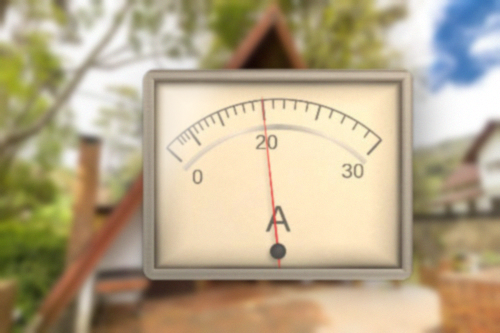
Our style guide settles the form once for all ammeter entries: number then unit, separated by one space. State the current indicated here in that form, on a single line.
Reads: 20 A
